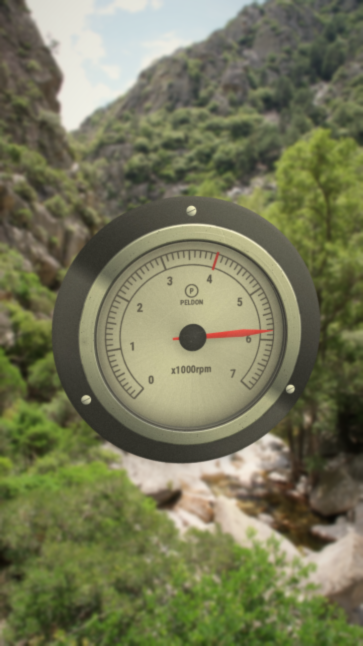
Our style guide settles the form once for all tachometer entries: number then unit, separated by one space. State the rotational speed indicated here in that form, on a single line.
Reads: 5800 rpm
